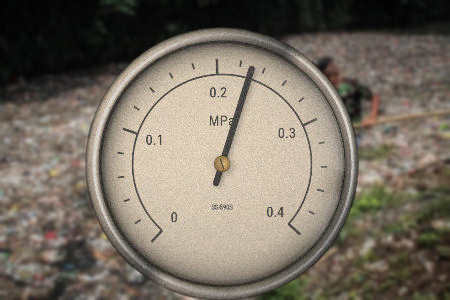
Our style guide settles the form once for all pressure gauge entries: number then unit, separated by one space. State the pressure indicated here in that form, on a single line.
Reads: 0.23 MPa
